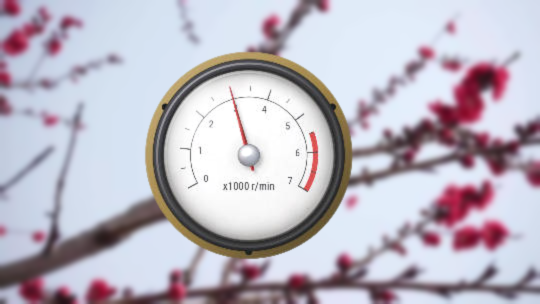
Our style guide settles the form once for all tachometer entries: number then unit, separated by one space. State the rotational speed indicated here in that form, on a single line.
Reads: 3000 rpm
